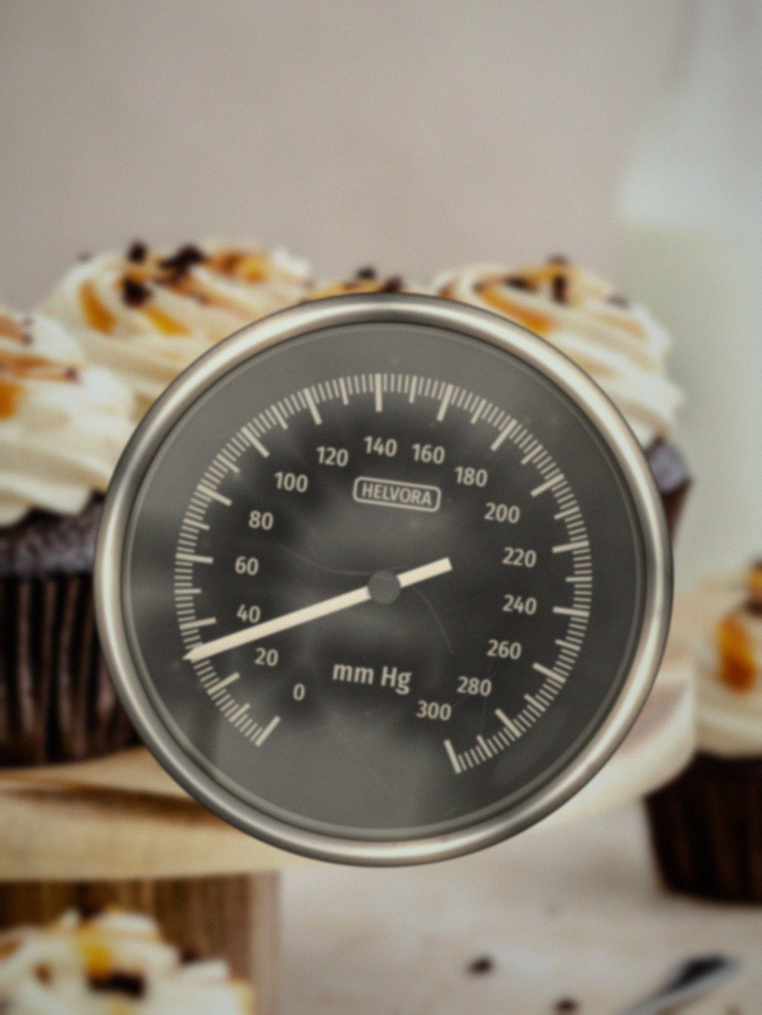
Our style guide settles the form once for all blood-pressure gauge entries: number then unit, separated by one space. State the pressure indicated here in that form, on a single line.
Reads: 32 mmHg
